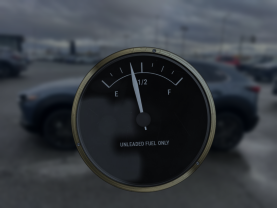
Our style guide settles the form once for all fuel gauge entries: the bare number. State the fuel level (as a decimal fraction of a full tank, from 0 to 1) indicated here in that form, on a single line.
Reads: 0.375
